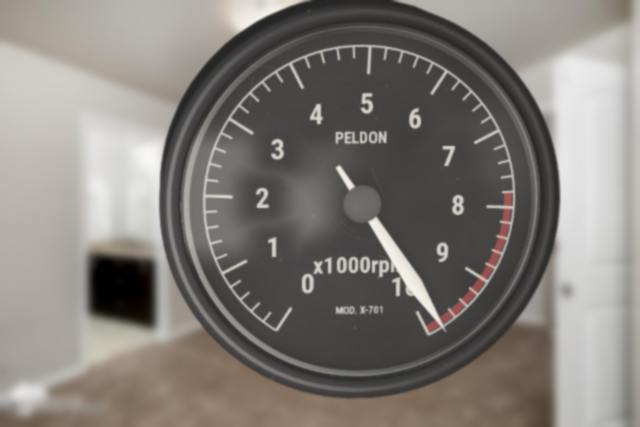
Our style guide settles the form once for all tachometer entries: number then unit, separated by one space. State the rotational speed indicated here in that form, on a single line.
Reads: 9800 rpm
